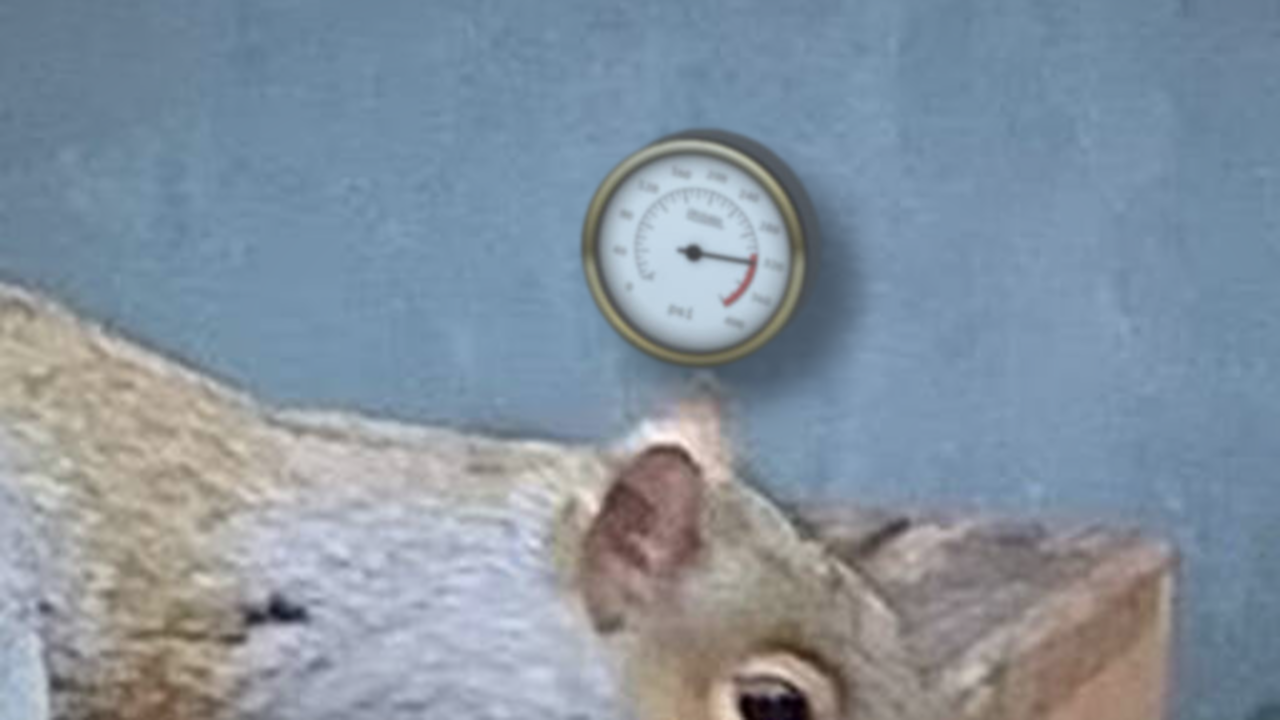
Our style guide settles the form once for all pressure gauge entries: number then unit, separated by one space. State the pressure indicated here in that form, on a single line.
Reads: 320 psi
